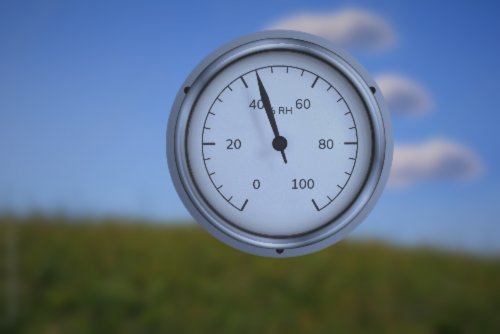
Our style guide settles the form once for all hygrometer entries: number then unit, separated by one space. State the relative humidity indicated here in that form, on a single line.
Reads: 44 %
